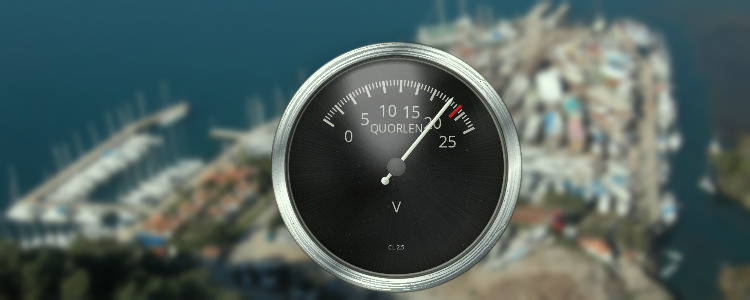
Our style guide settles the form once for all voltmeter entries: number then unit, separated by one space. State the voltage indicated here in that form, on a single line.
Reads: 20 V
